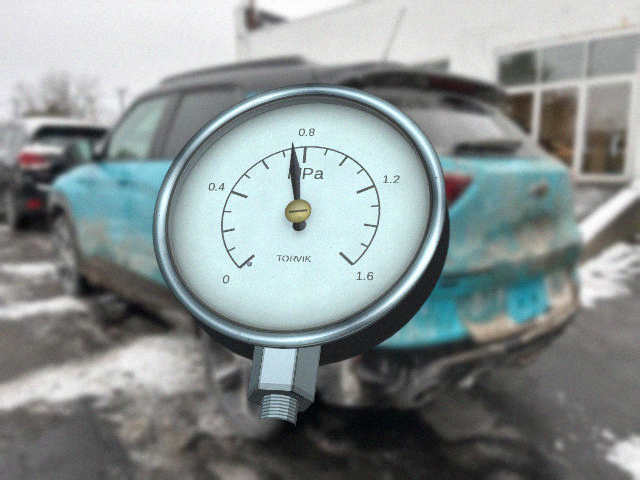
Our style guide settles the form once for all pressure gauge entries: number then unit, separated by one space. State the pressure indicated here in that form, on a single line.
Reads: 0.75 MPa
